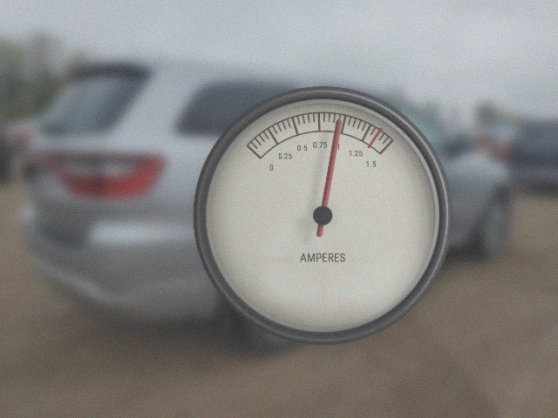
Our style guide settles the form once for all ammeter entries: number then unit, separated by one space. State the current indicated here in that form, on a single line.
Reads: 0.95 A
